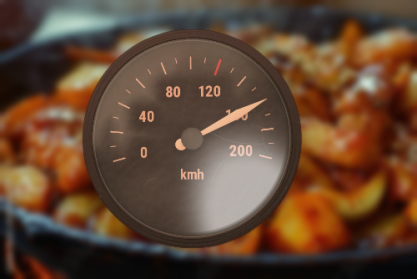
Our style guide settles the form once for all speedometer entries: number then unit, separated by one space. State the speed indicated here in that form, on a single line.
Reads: 160 km/h
